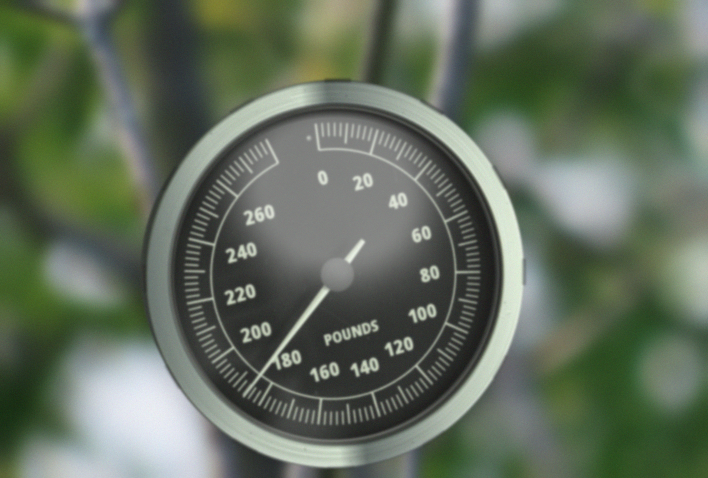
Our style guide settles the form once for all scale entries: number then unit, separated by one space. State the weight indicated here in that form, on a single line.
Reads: 186 lb
